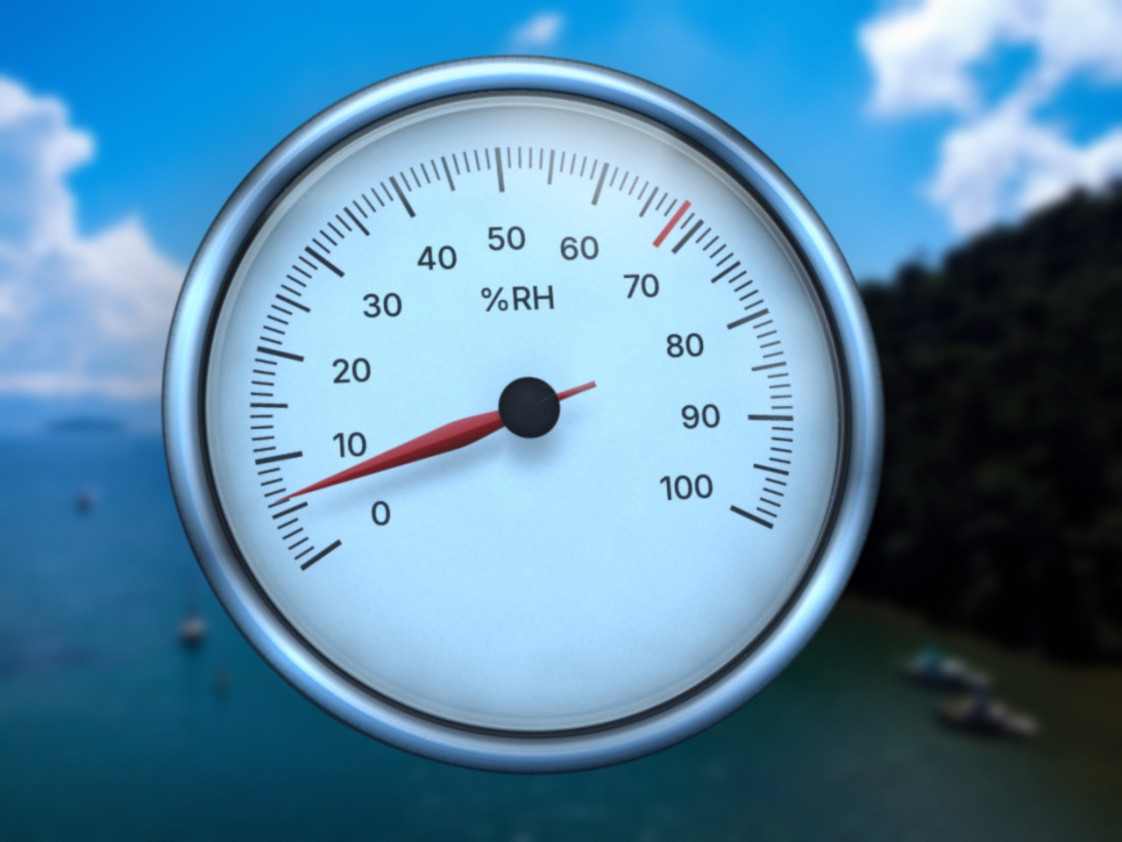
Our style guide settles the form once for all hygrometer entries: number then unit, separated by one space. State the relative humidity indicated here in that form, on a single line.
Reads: 6 %
